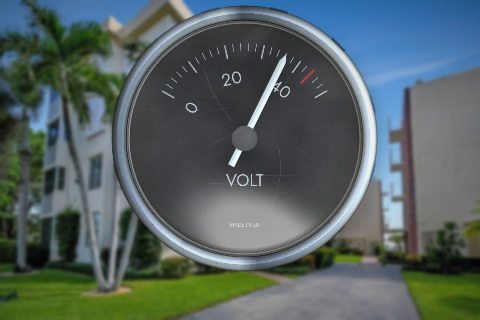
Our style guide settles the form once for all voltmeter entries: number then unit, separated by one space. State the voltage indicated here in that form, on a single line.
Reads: 36 V
